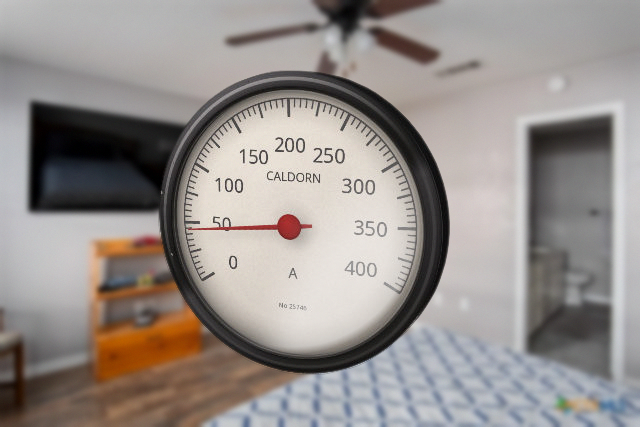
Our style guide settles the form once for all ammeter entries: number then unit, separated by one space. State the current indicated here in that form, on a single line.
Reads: 45 A
